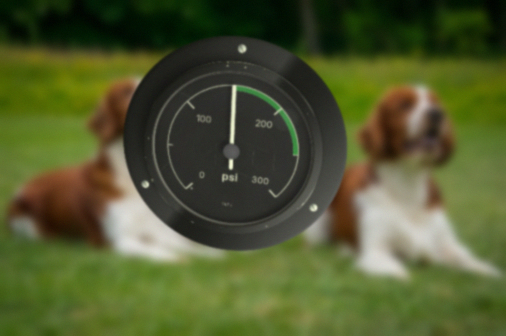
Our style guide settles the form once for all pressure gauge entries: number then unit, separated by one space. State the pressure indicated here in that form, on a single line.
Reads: 150 psi
